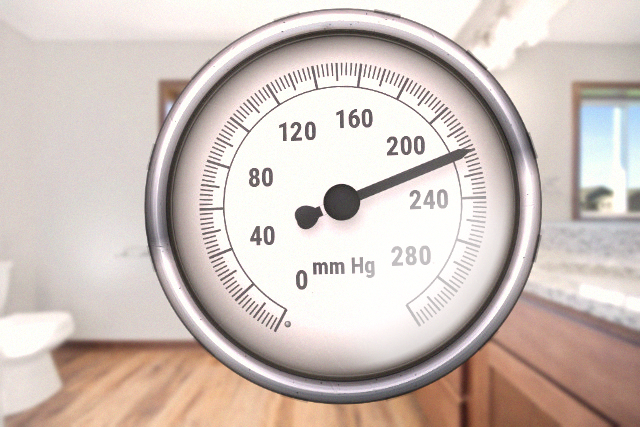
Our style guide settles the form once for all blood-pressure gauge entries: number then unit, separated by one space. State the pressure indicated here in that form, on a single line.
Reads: 220 mmHg
